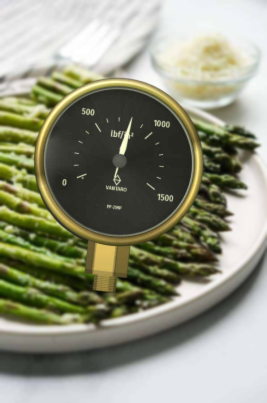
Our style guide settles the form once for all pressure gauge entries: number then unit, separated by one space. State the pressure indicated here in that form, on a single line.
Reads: 800 psi
